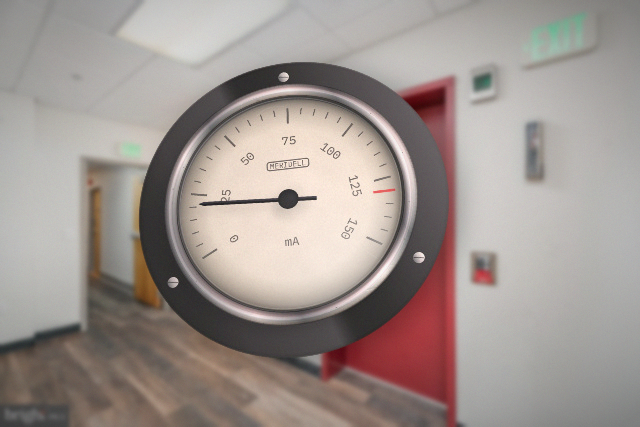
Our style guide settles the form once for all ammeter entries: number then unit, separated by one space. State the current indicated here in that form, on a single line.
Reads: 20 mA
